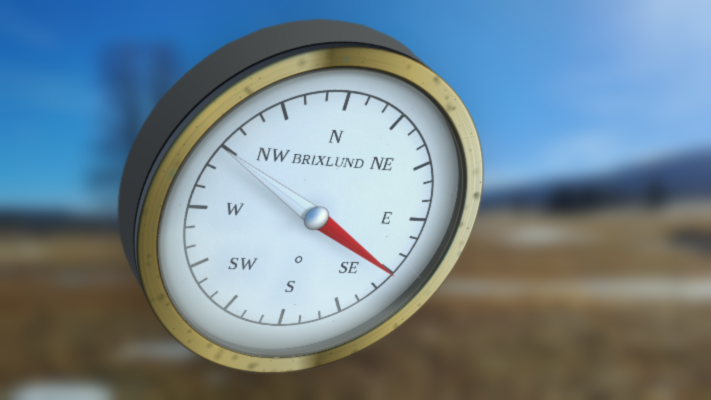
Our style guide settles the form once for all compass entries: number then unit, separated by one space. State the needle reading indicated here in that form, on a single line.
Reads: 120 °
